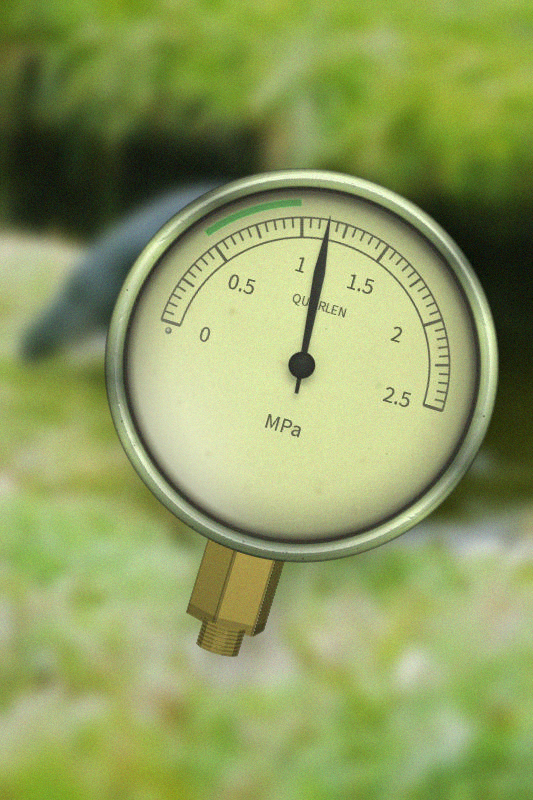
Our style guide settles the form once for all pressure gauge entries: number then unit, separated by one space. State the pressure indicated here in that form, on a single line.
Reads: 1.15 MPa
